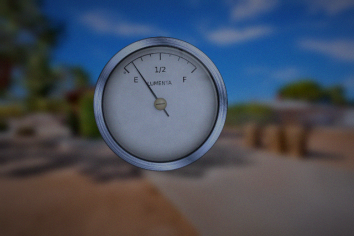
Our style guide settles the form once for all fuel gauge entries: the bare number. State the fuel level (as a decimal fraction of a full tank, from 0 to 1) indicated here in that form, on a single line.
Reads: 0.125
